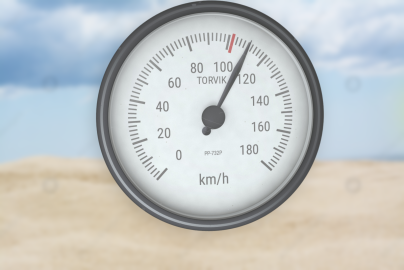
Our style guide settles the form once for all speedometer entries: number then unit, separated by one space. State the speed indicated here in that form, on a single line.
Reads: 110 km/h
